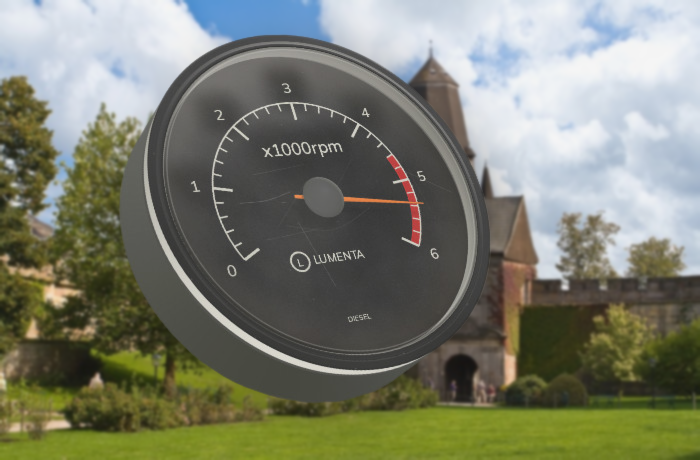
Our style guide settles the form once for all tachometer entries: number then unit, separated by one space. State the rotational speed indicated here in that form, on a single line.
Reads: 5400 rpm
